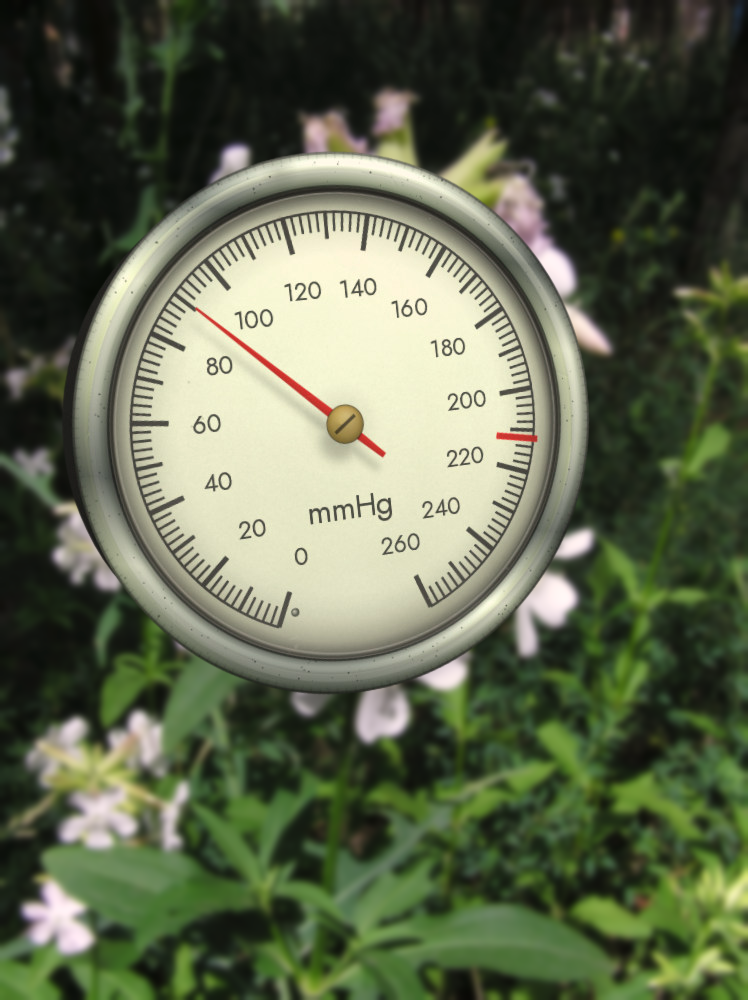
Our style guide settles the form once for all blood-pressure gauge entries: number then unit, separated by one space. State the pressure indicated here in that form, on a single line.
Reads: 90 mmHg
